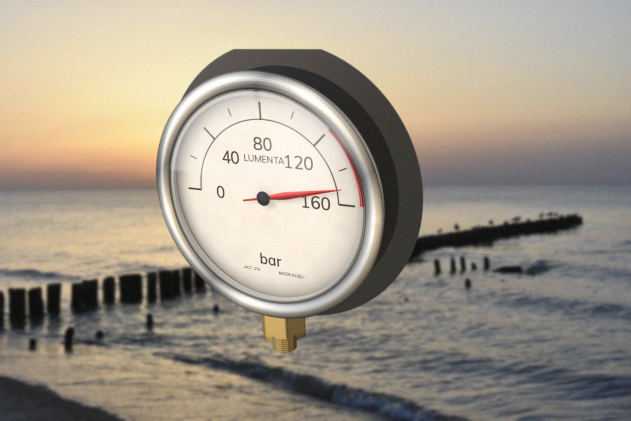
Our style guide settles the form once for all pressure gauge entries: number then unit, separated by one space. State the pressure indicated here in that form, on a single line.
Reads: 150 bar
